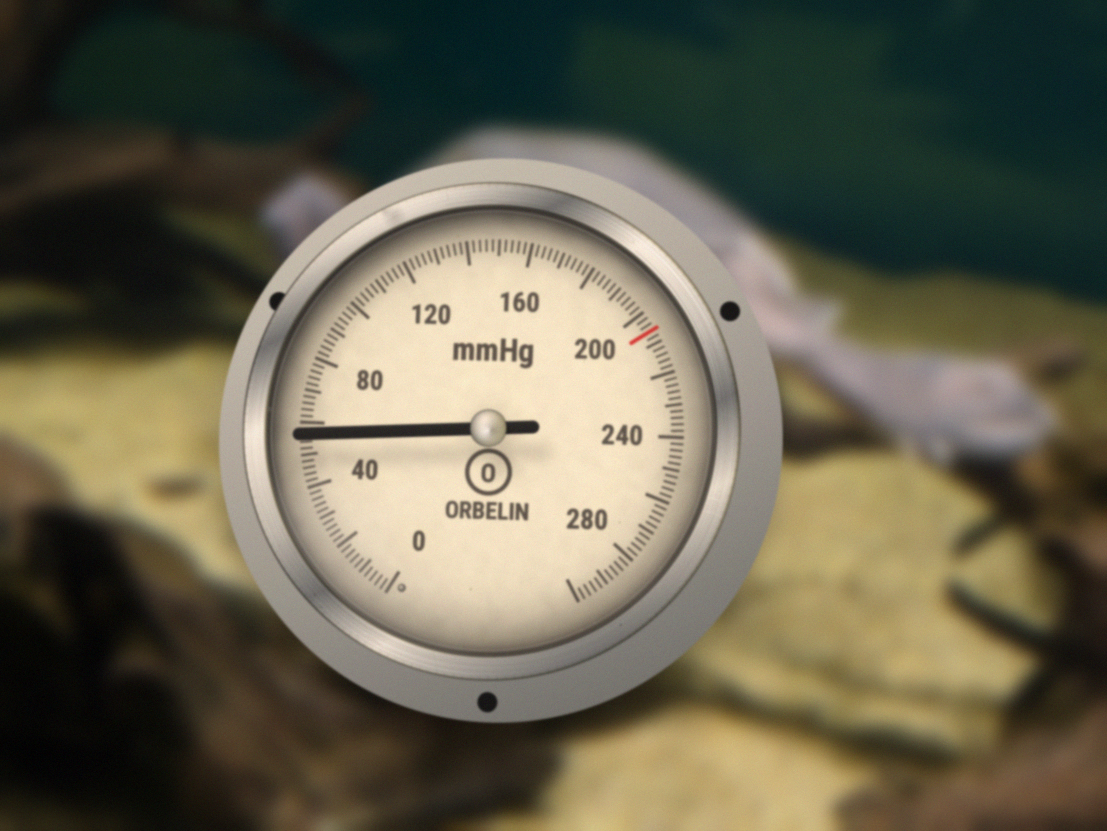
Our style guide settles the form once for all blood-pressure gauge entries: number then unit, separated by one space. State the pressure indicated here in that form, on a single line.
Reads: 56 mmHg
